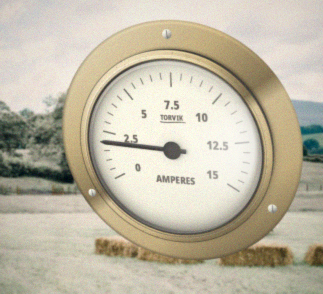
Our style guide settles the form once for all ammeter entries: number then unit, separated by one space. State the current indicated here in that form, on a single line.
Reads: 2 A
